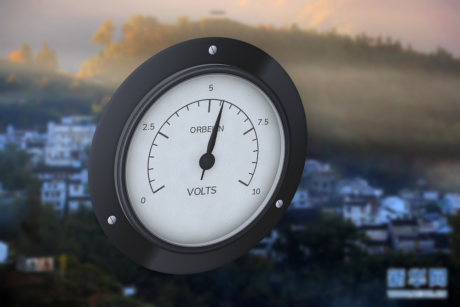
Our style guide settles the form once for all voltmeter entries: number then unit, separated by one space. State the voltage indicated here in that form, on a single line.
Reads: 5.5 V
